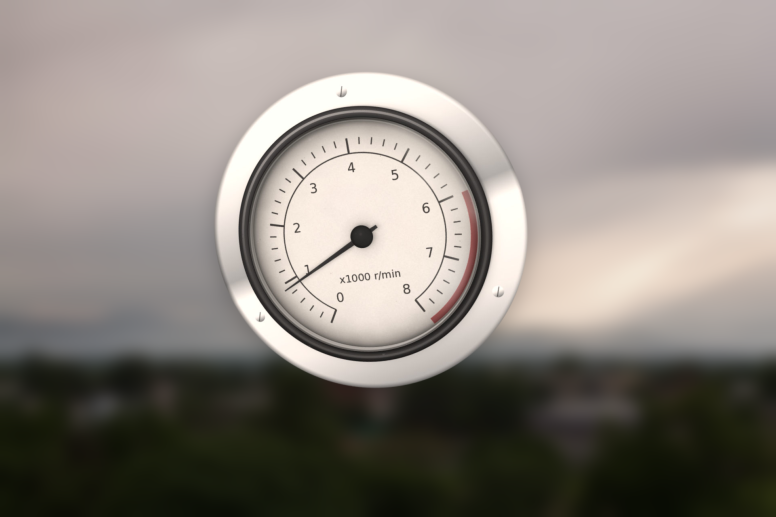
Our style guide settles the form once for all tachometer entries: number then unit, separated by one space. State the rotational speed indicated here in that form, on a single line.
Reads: 900 rpm
